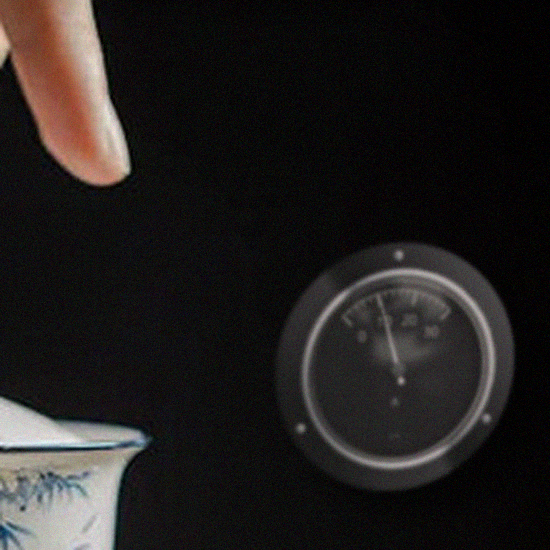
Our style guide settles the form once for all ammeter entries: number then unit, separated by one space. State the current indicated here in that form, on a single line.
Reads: 10 A
